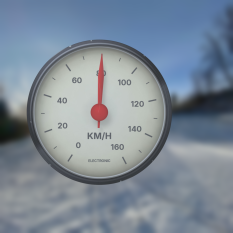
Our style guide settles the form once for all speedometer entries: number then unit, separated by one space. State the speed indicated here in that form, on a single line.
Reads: 80 km/h
